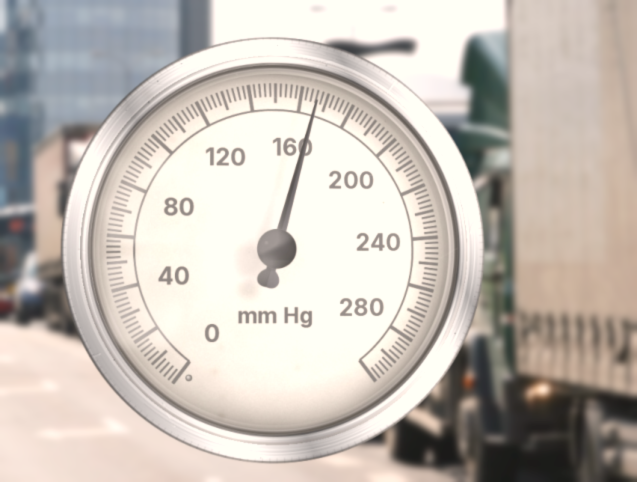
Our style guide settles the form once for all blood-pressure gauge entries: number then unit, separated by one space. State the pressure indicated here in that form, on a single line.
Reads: 166 mmHg
